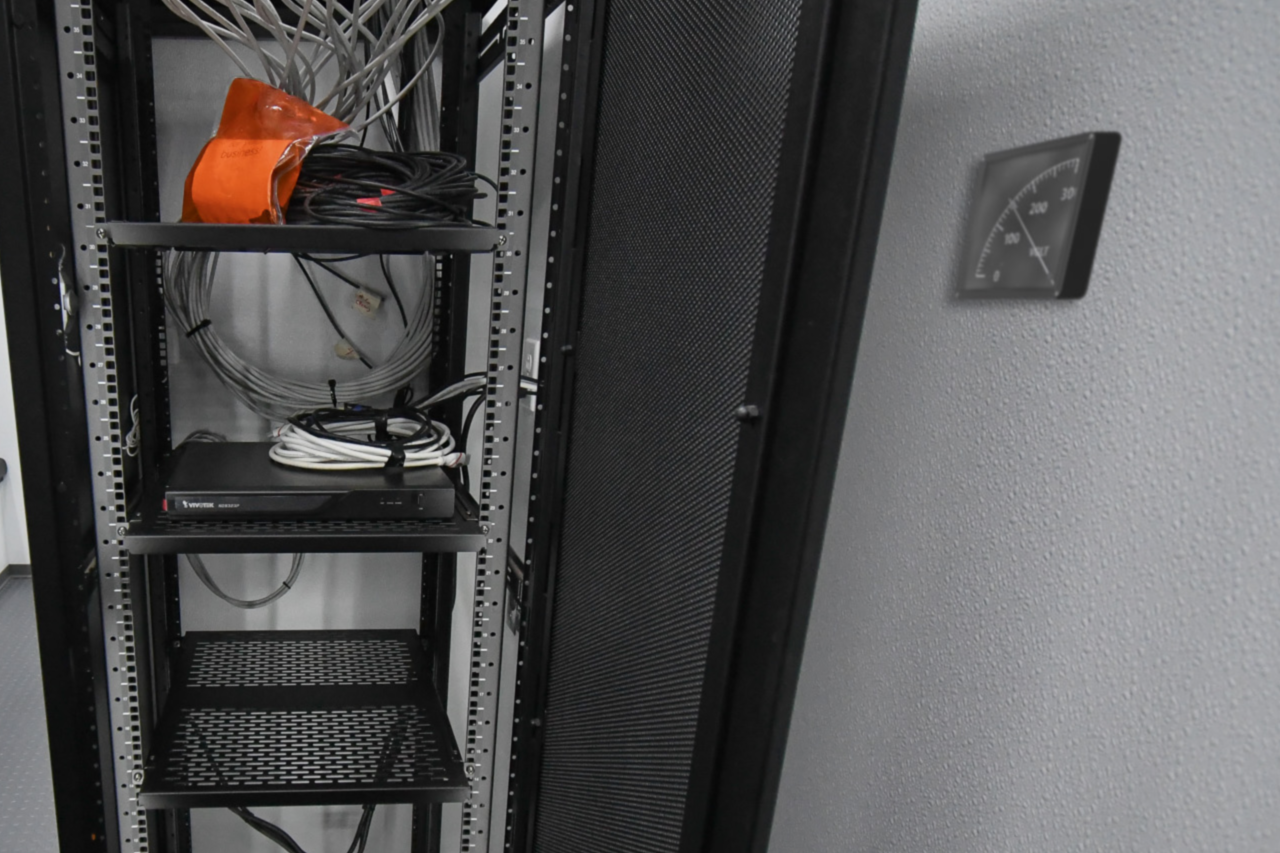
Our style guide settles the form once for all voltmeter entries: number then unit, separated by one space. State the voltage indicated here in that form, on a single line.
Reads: 150 V
